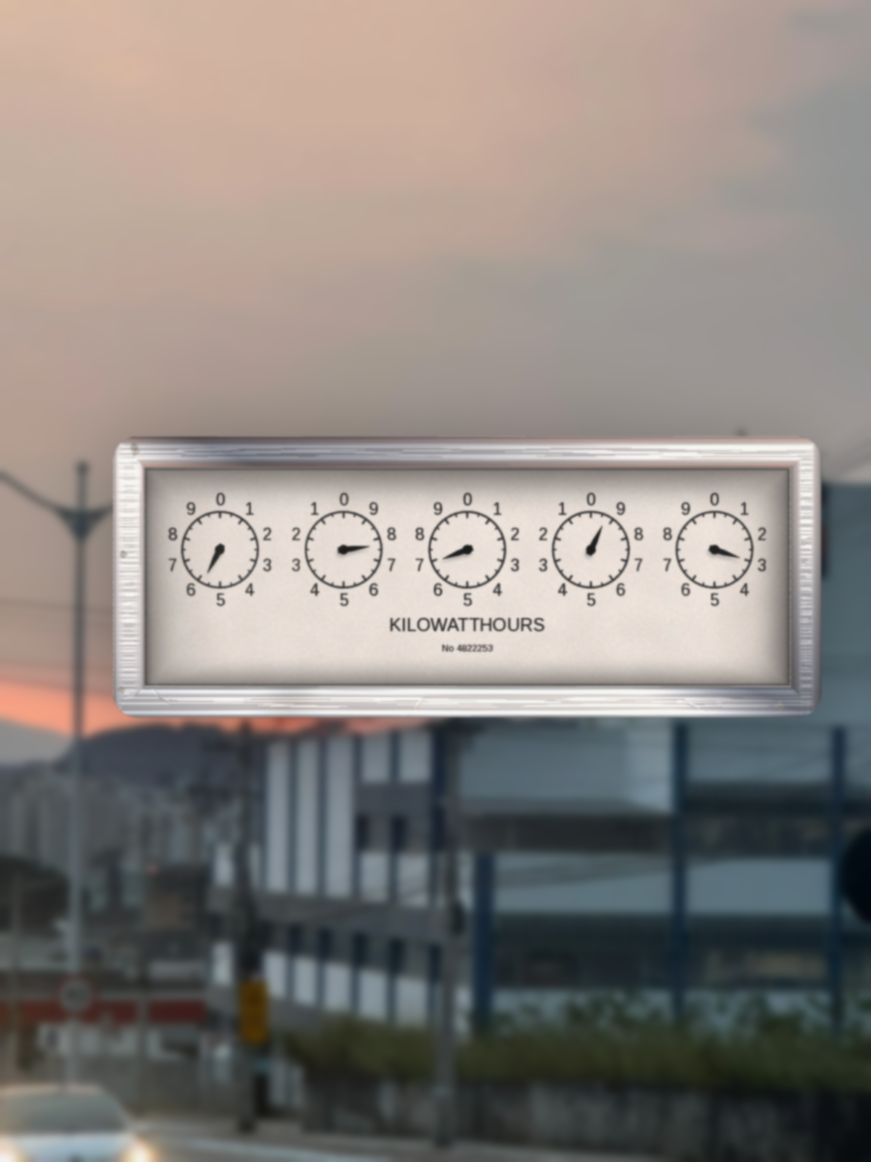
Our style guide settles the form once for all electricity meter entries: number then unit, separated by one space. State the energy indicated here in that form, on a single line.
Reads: 57693 kWh
